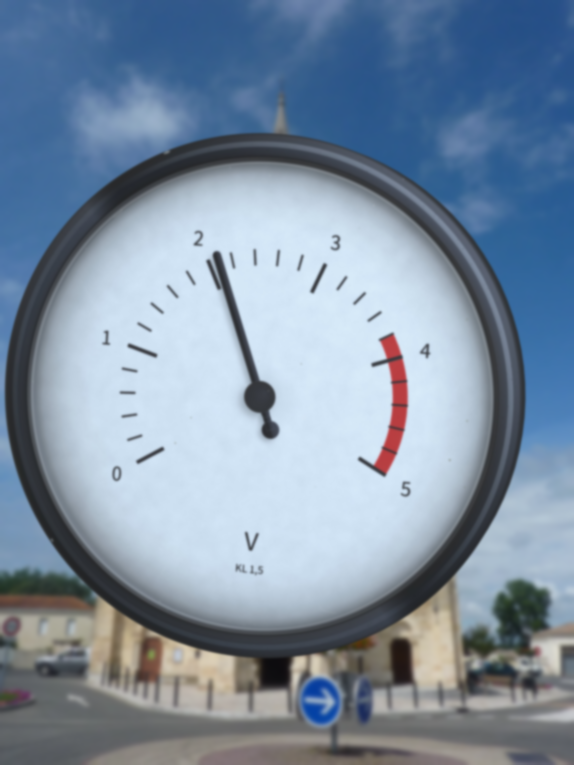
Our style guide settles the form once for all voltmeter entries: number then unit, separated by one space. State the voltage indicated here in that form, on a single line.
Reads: 2.1 V
